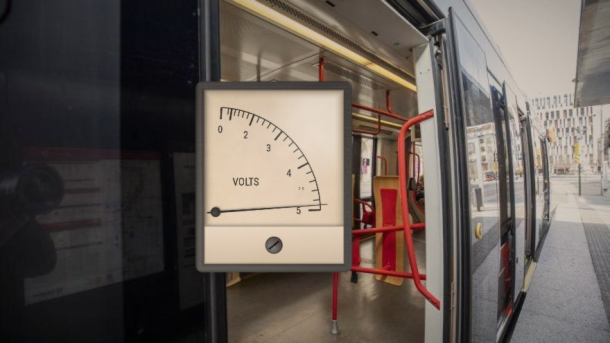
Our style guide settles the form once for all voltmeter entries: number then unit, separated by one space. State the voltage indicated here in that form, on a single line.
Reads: 4.9 V
